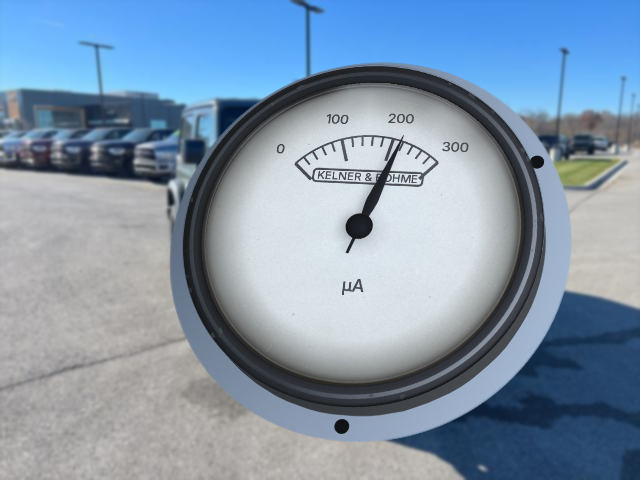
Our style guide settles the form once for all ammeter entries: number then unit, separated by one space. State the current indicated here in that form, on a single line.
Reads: 220 µA
